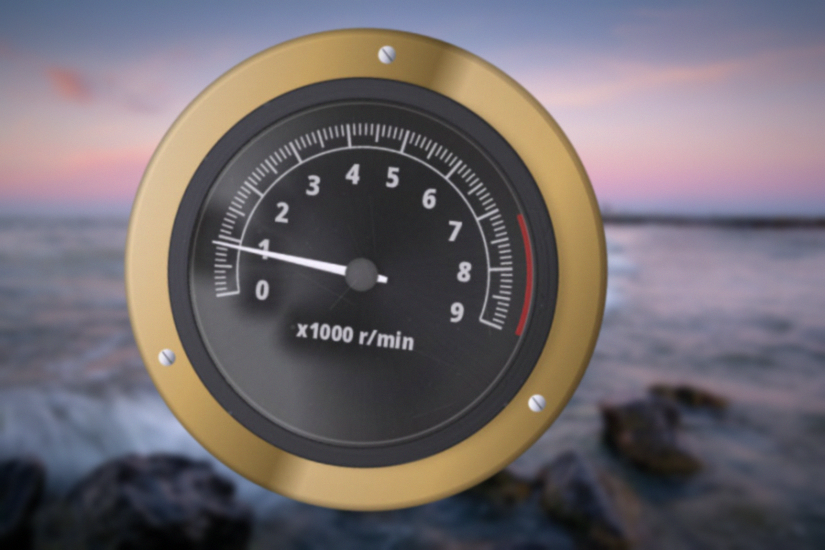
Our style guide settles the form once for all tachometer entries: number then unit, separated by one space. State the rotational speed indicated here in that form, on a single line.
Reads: 900 rpm
